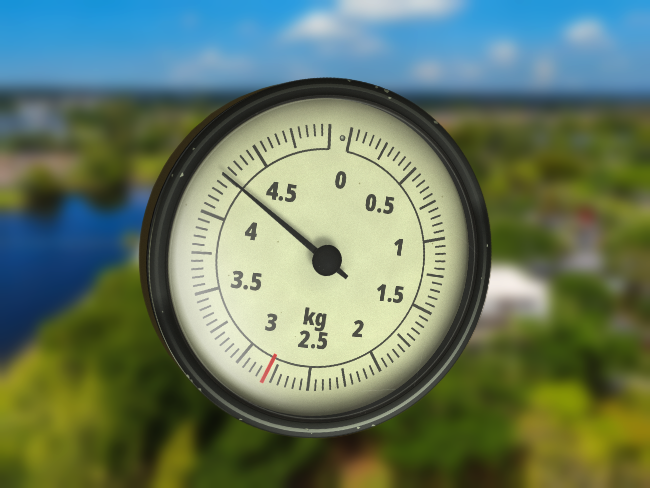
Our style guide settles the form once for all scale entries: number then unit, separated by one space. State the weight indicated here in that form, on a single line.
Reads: 4.25 kg
